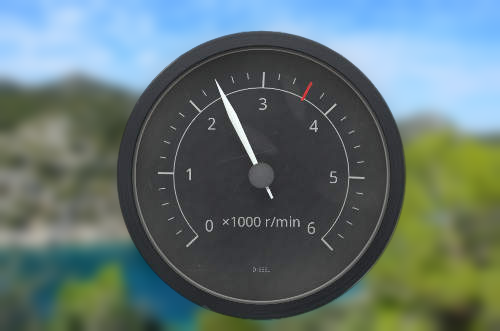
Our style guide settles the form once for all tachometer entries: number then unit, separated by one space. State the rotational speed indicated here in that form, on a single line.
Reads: 2400 rpm
